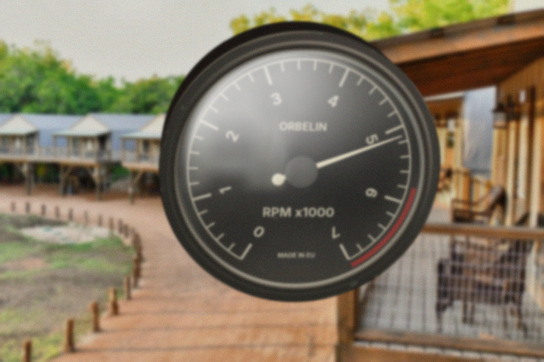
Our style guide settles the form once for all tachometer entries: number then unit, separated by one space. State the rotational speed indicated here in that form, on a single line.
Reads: 5100 rpm
